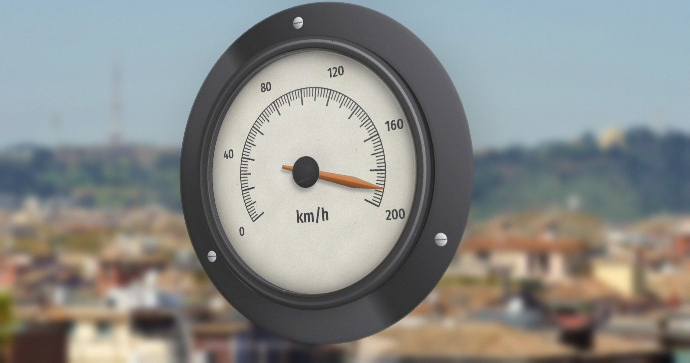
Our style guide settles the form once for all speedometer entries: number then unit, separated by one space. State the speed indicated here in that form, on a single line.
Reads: 190 km/h
